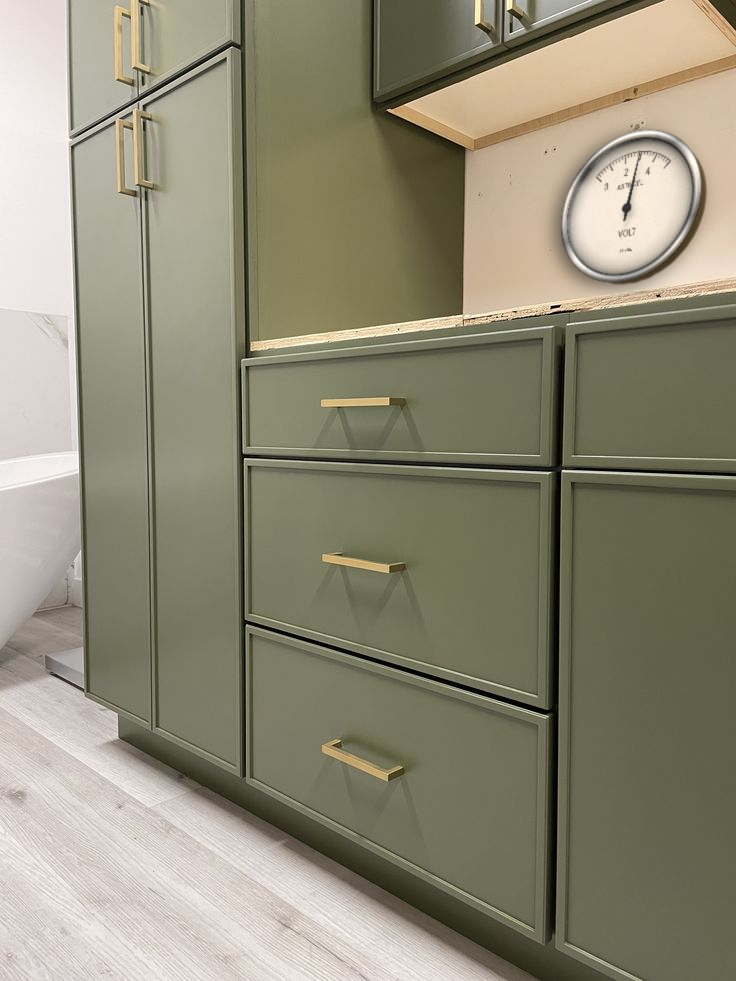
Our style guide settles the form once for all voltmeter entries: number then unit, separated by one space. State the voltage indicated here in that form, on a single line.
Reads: 3 V
